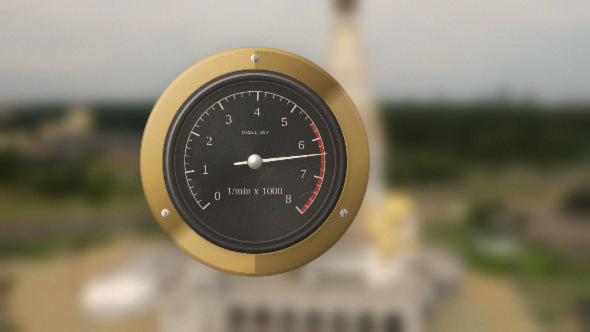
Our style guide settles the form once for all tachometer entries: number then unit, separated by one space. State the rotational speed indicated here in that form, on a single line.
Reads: 6400 rpm
